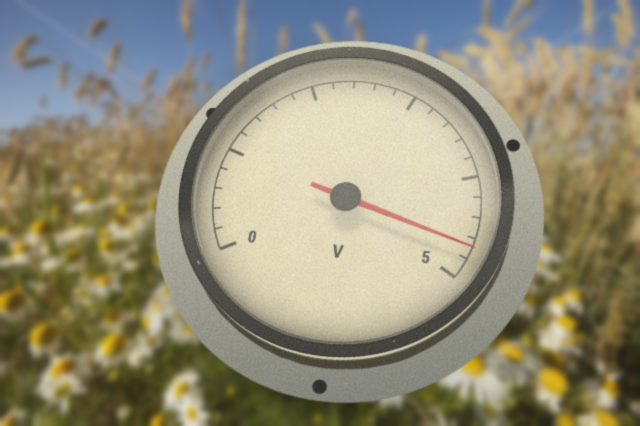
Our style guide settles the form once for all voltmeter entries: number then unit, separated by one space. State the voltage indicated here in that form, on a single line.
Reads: 4.7 V
